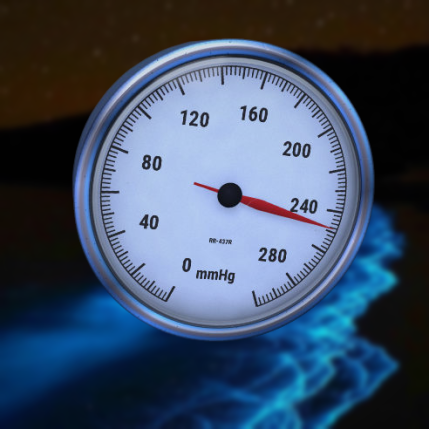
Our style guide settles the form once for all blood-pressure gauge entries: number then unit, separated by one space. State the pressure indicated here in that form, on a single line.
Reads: 248 mmHg
